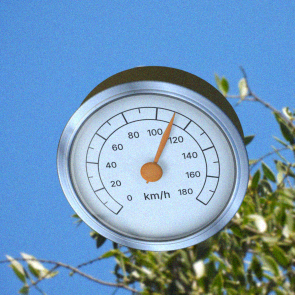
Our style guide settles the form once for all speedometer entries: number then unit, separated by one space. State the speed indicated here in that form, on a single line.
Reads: 110 km/h
